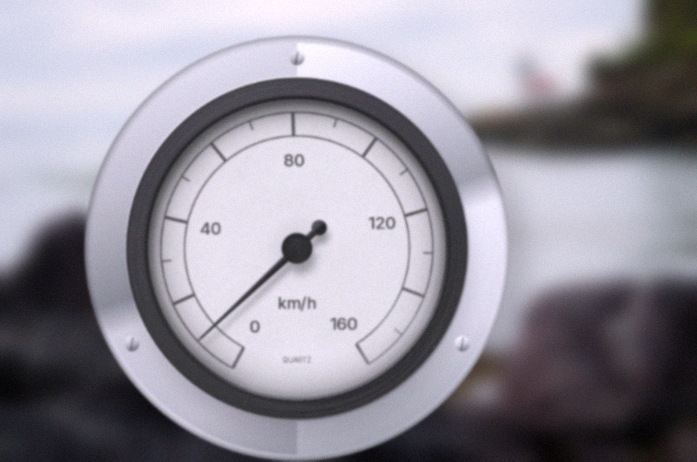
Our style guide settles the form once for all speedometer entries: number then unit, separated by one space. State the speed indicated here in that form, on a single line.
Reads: 10 km/h
